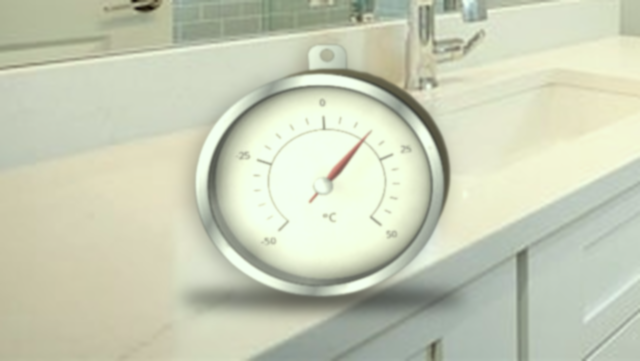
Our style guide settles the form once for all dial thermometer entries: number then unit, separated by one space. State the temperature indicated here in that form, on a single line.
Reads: 15 °C
